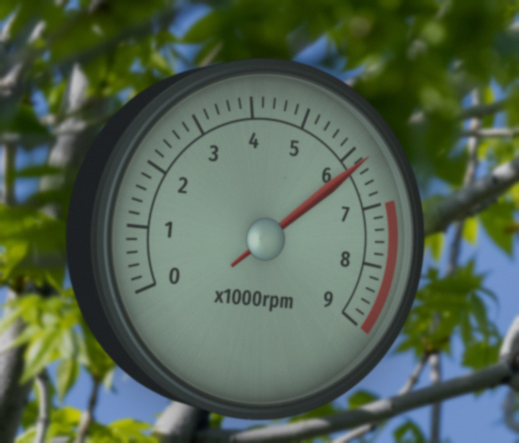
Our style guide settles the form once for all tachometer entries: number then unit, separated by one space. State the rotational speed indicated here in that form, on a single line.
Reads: 6200 rpm
